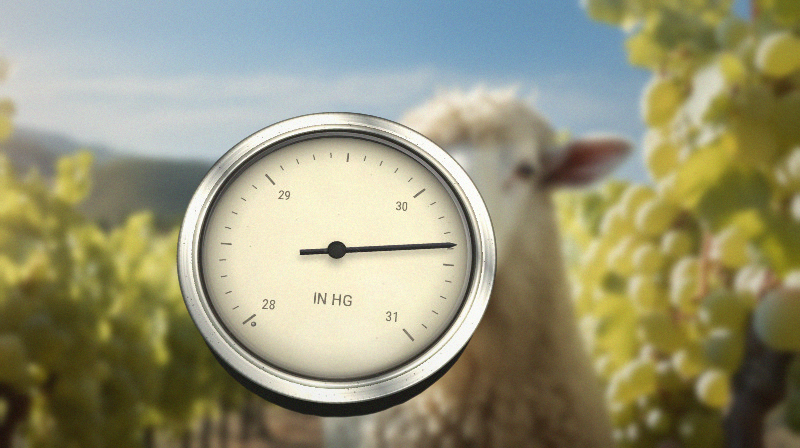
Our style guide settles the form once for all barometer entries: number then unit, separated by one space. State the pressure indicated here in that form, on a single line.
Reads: 30.4 inHg
